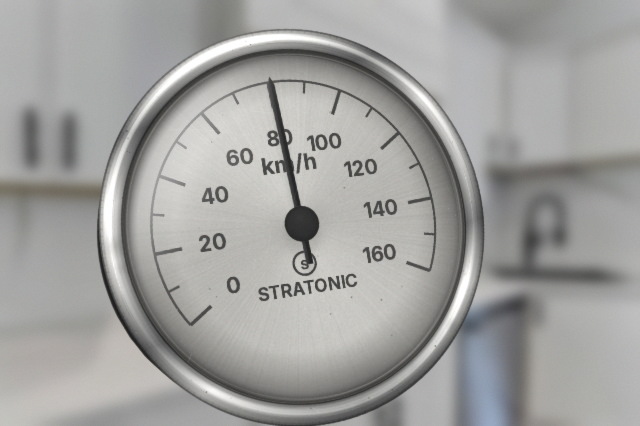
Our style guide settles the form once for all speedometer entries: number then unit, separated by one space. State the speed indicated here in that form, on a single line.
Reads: 80 km/h
